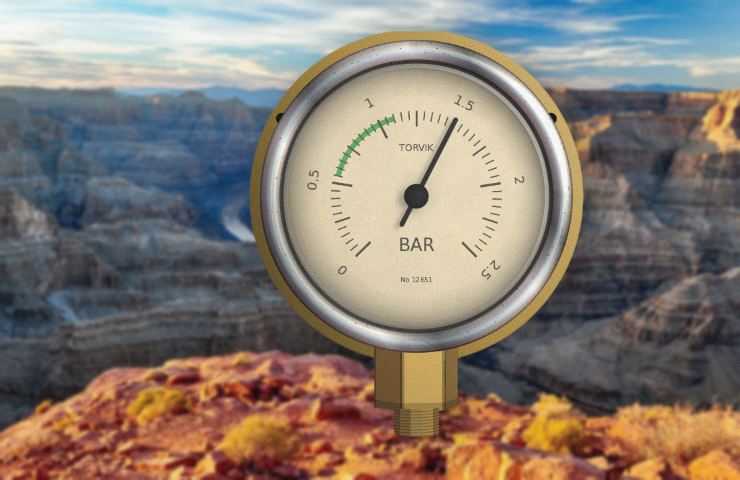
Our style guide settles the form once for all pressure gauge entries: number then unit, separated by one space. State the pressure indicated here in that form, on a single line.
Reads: 1.5 bar
